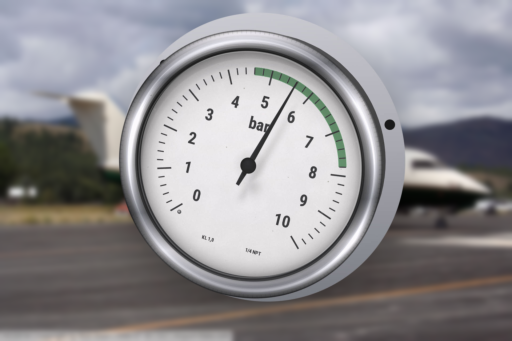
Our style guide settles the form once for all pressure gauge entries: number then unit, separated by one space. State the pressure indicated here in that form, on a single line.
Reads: 5.6 bar
